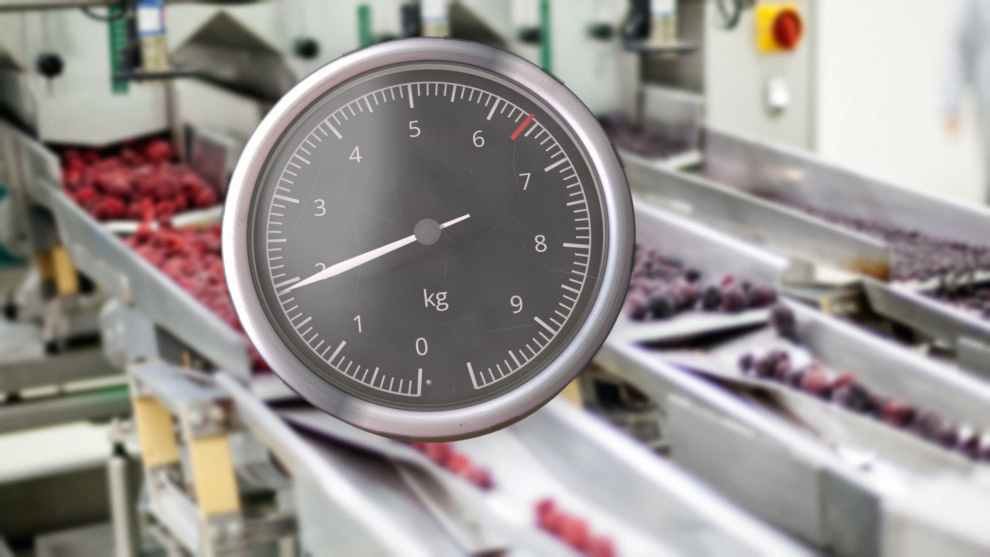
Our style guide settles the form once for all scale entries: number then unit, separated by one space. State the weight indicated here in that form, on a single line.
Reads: 1.9 kg
